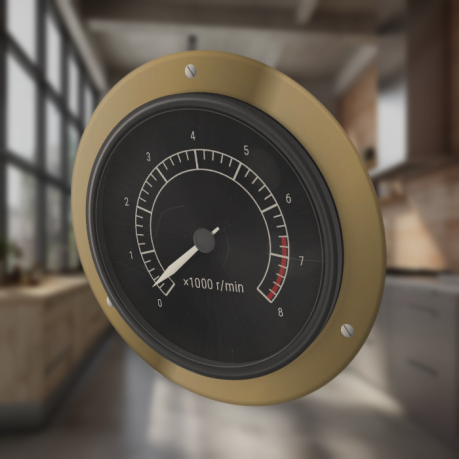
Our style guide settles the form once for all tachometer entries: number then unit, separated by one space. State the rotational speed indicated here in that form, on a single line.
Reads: 300 rpm
